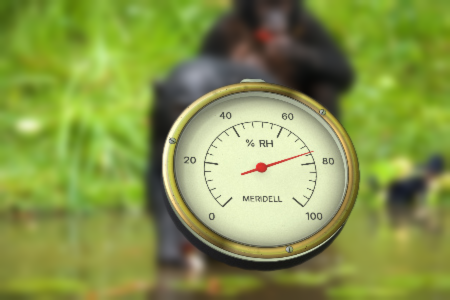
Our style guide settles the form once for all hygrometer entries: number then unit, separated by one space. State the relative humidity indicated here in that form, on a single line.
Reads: 76 %
